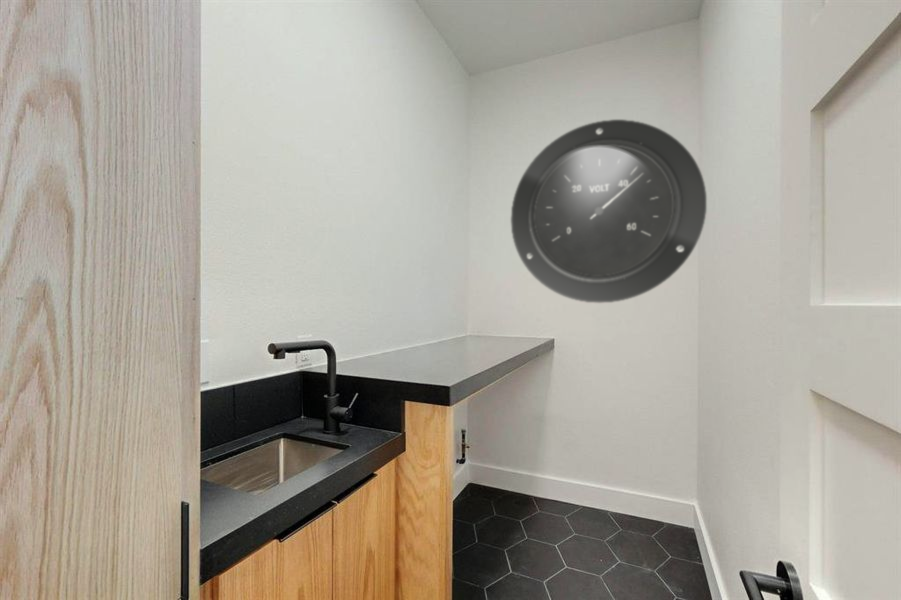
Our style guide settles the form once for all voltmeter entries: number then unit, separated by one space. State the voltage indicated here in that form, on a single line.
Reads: 42.5 V
